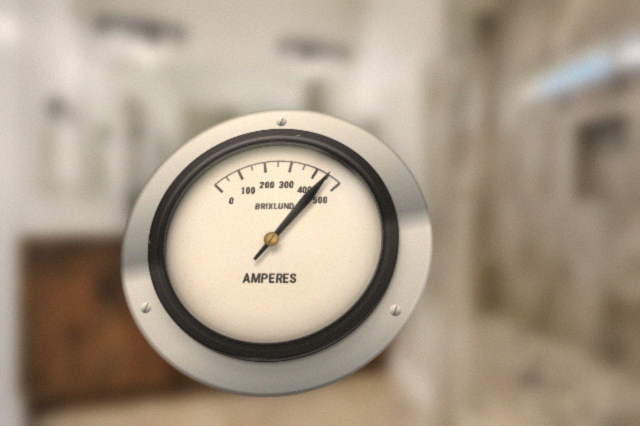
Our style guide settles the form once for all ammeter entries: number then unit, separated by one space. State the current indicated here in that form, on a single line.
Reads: 450 A
